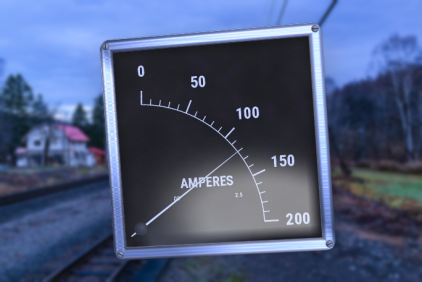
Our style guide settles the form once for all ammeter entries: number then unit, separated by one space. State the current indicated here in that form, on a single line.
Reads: 120 A
